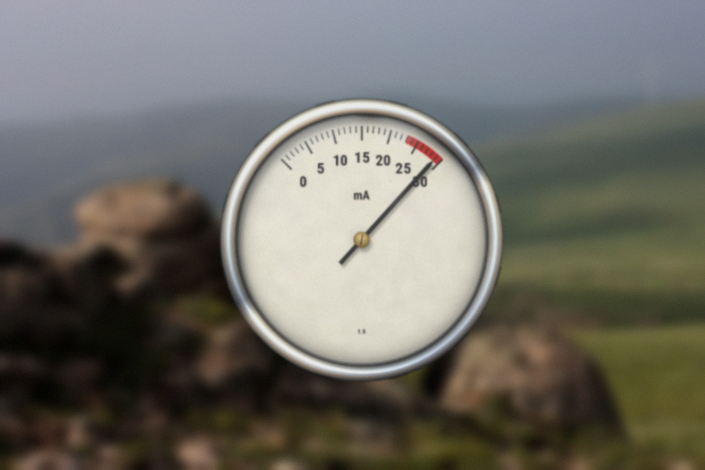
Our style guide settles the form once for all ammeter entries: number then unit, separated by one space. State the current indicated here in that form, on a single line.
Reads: 29 mA
